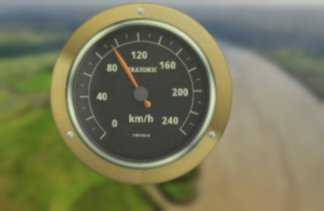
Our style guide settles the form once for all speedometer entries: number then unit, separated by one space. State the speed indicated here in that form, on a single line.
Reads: 95 km/h
